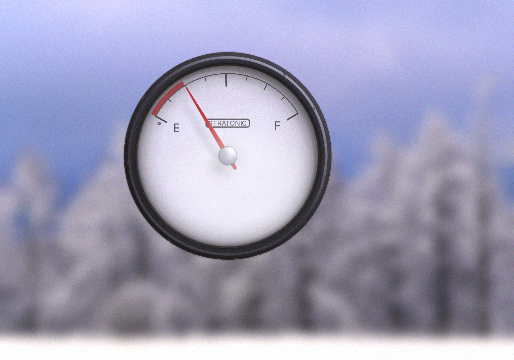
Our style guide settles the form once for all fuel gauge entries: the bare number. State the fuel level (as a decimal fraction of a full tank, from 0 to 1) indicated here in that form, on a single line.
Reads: 0.25
